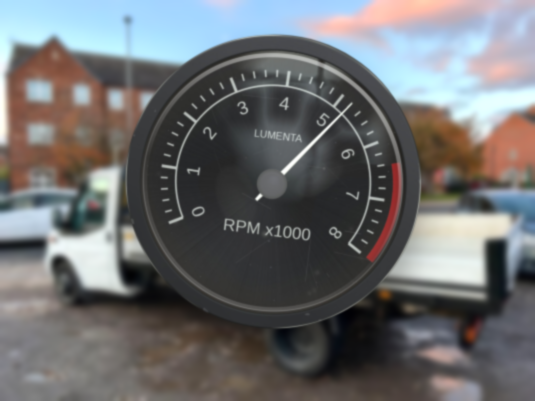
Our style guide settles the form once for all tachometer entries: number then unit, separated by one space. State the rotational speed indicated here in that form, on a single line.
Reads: 5200 rpm
